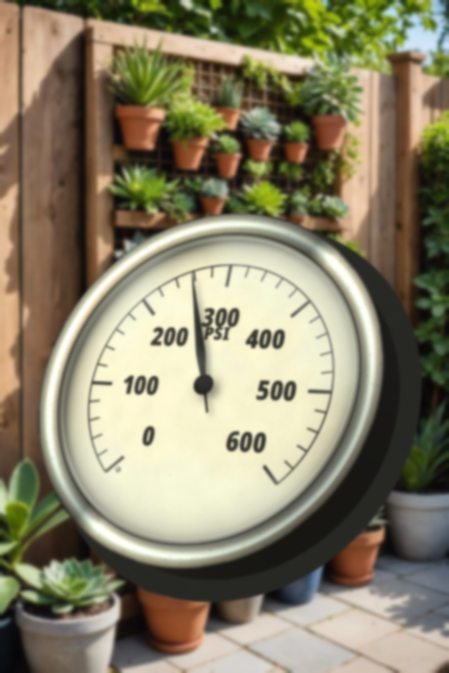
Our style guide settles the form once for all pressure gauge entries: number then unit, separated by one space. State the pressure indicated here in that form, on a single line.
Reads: 260 psi
